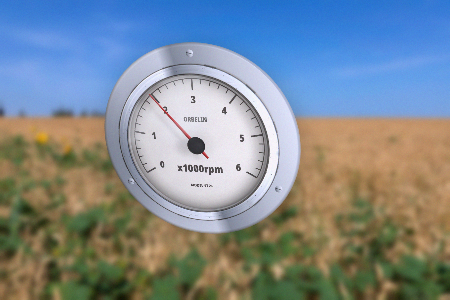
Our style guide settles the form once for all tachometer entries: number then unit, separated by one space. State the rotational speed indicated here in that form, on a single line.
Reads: 2000 rpm
